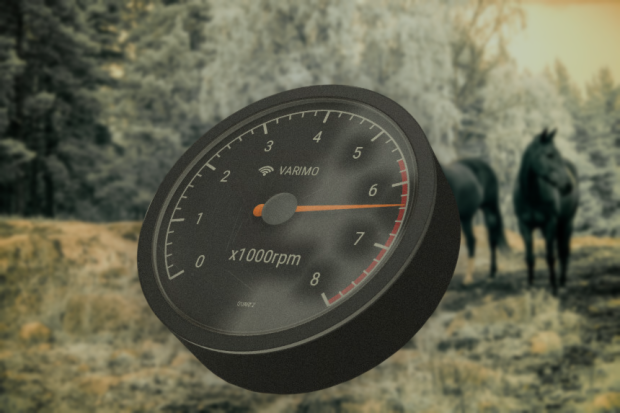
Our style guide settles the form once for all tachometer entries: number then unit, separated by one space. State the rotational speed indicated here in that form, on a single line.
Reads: 6400 rpm
